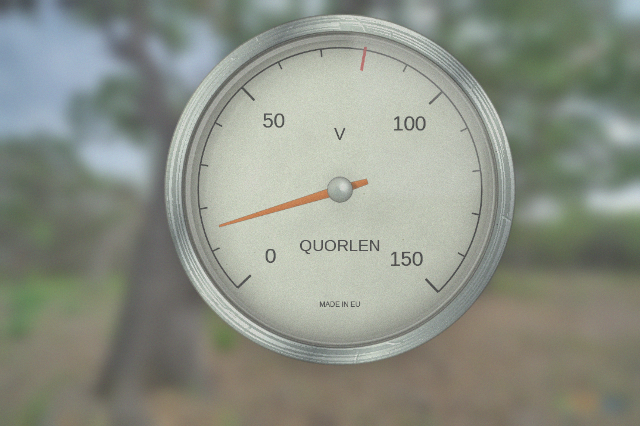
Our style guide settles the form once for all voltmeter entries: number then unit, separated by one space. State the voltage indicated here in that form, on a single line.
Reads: 15 V
